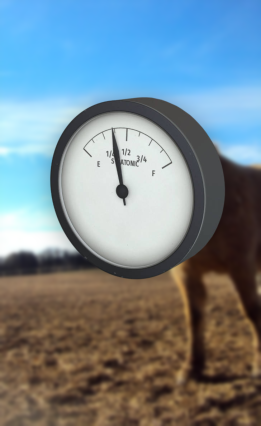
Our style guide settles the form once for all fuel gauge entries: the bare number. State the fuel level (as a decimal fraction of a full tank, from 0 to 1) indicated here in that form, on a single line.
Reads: 0.375
